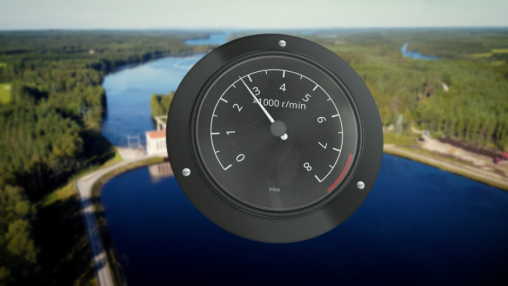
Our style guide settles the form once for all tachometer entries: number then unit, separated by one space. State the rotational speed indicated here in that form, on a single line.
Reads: 2750 rpm
